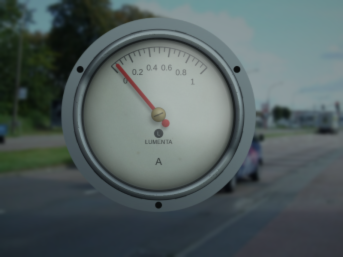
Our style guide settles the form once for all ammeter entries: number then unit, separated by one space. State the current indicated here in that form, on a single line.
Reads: 0.05 A
